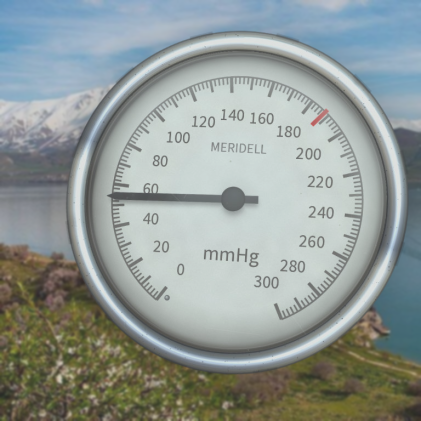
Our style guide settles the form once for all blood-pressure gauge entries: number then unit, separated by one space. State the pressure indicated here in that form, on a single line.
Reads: 54 mmHg
